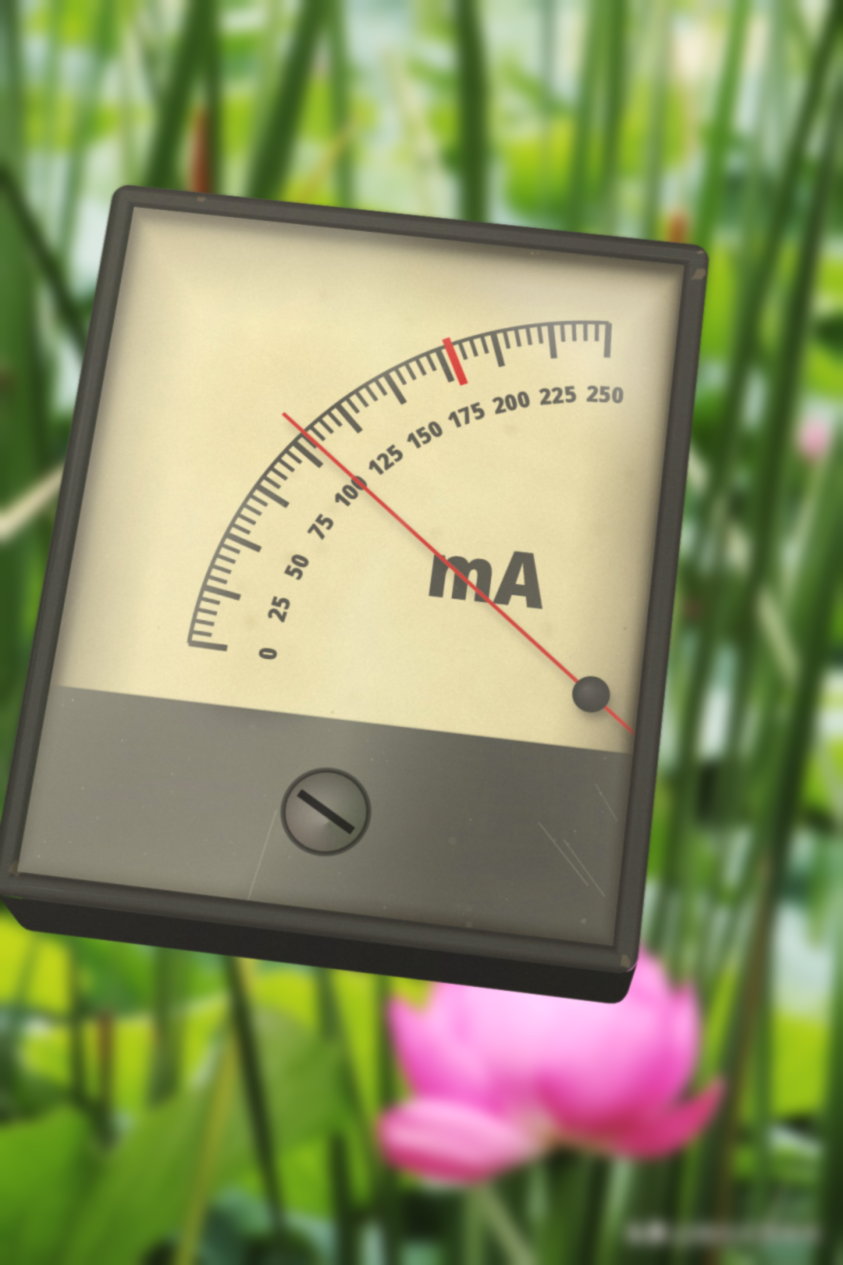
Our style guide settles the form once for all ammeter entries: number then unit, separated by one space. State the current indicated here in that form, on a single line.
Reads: 105 mA
